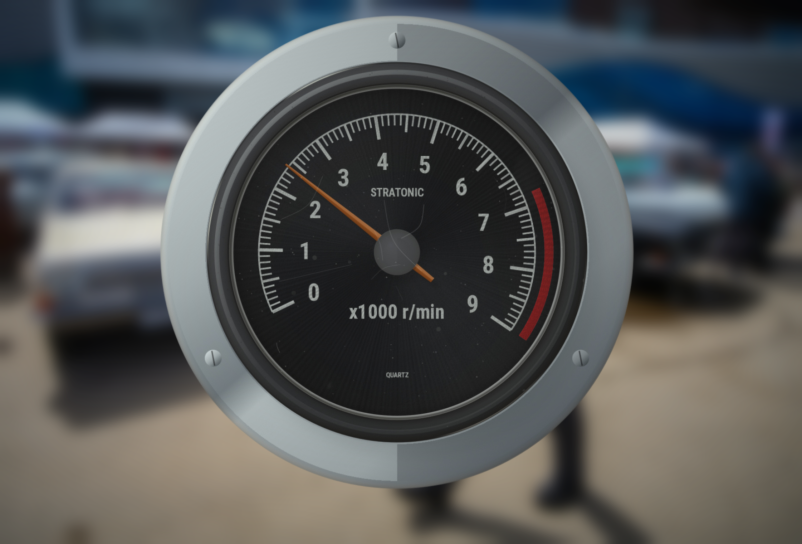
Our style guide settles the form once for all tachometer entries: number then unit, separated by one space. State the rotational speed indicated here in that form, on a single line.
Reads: 2400 rpm
